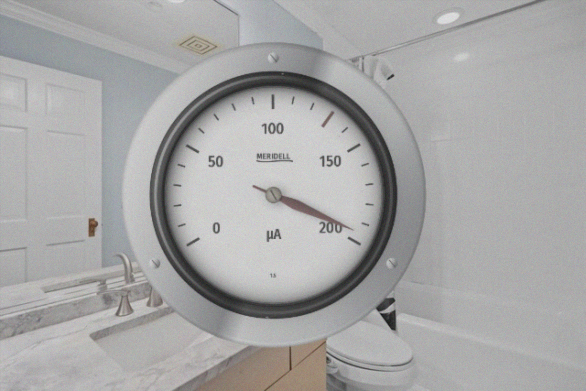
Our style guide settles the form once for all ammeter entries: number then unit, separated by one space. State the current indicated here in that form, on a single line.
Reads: 195 µA
